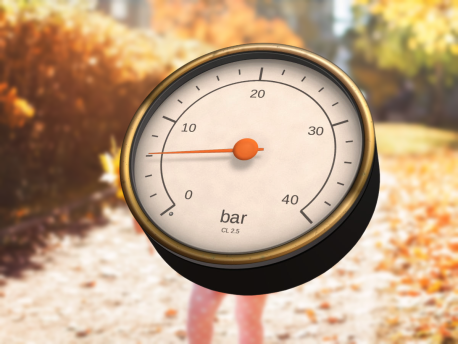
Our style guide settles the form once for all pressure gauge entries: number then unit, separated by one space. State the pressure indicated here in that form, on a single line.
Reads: 6 bar
